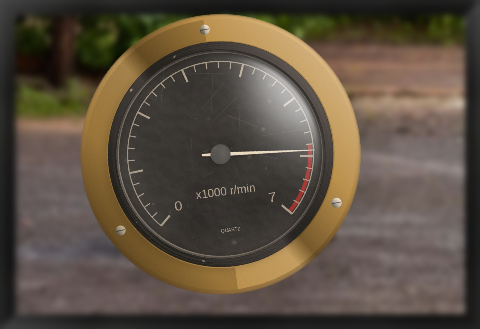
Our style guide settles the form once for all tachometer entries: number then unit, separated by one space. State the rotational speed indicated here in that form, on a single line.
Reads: 5900 rpm
